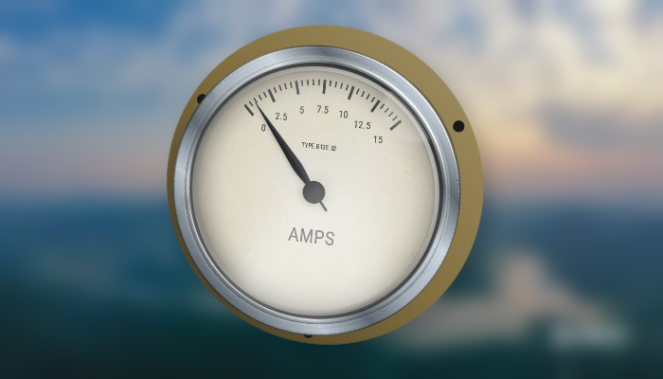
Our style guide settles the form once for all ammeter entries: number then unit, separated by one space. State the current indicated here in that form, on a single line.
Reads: 1 A
